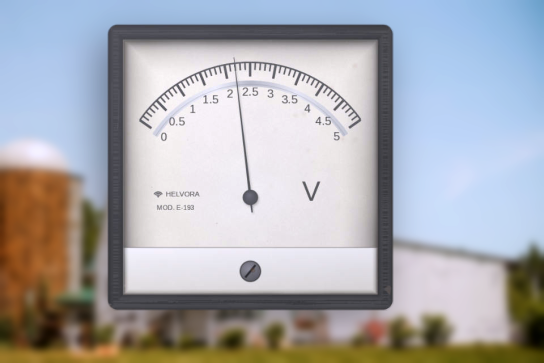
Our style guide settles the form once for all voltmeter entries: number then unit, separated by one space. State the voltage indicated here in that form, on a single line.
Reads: 2.2 V
